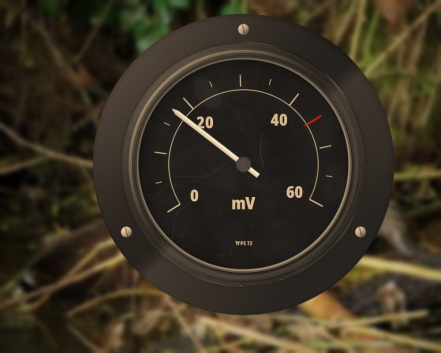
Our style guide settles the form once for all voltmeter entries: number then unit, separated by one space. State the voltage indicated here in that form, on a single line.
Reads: 17.5 mV
